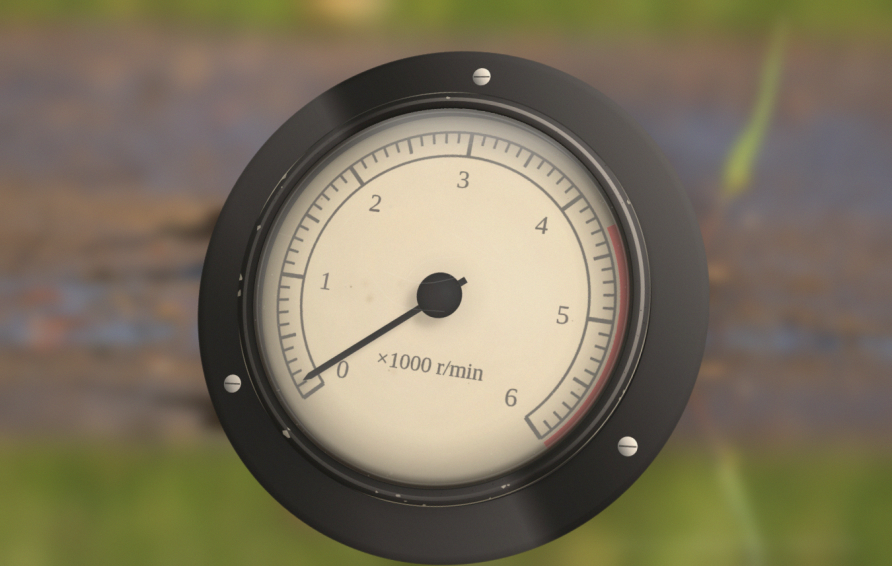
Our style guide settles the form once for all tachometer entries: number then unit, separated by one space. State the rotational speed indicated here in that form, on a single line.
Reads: 100 rpm
